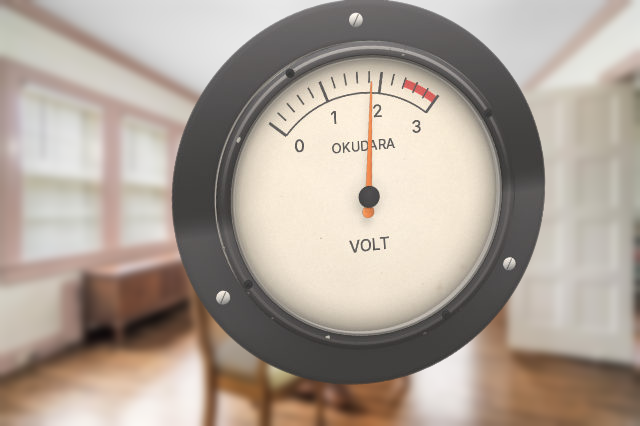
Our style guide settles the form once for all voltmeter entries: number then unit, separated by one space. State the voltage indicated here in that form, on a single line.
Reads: 1.8 V
